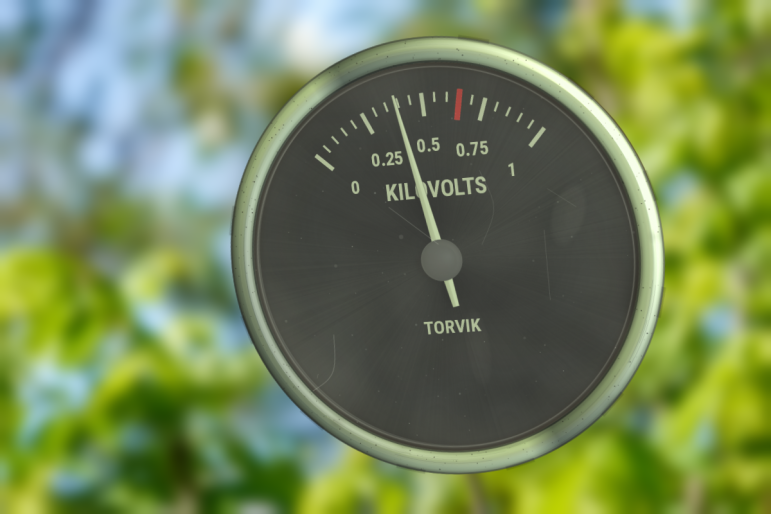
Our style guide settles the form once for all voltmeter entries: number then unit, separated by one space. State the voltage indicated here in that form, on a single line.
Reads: 0.4 kV
